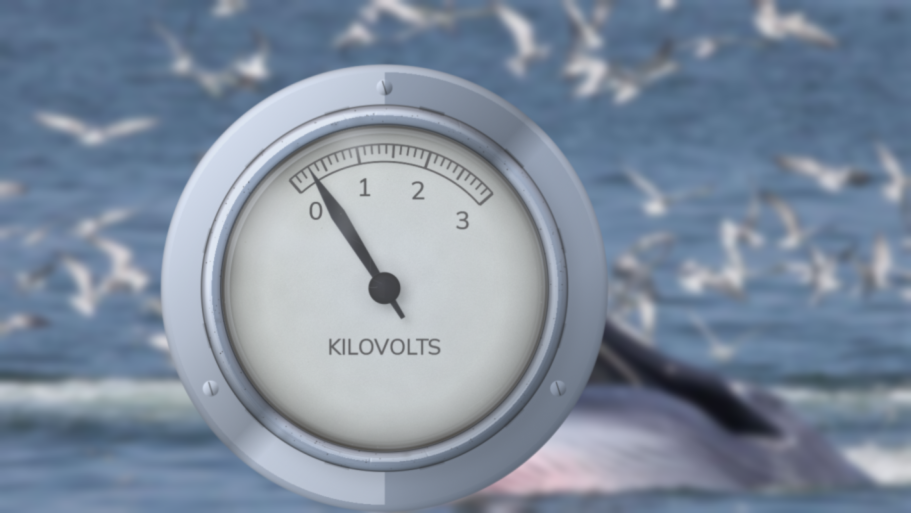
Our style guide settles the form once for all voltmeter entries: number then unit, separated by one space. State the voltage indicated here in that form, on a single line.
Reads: 0.3 kV
